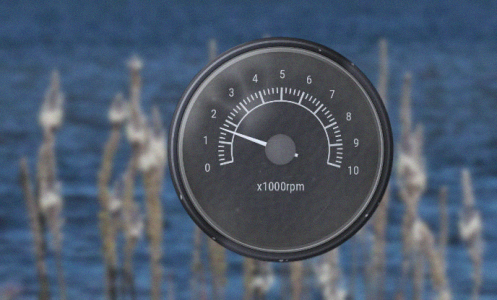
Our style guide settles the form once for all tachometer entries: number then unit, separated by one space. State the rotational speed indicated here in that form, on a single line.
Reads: 1600 rpm
